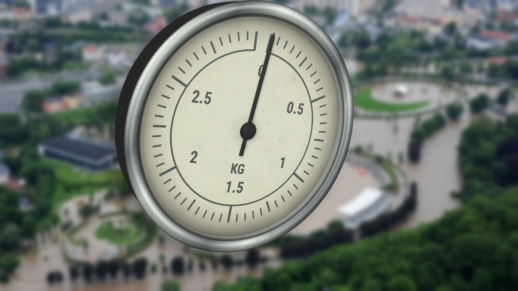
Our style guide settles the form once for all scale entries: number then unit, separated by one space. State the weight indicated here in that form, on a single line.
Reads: 0 kg
